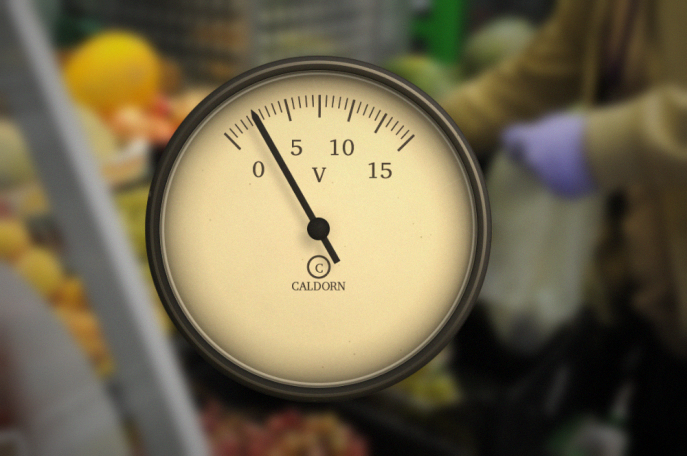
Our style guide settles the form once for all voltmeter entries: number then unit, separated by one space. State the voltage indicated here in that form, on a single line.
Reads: 2.5 V
